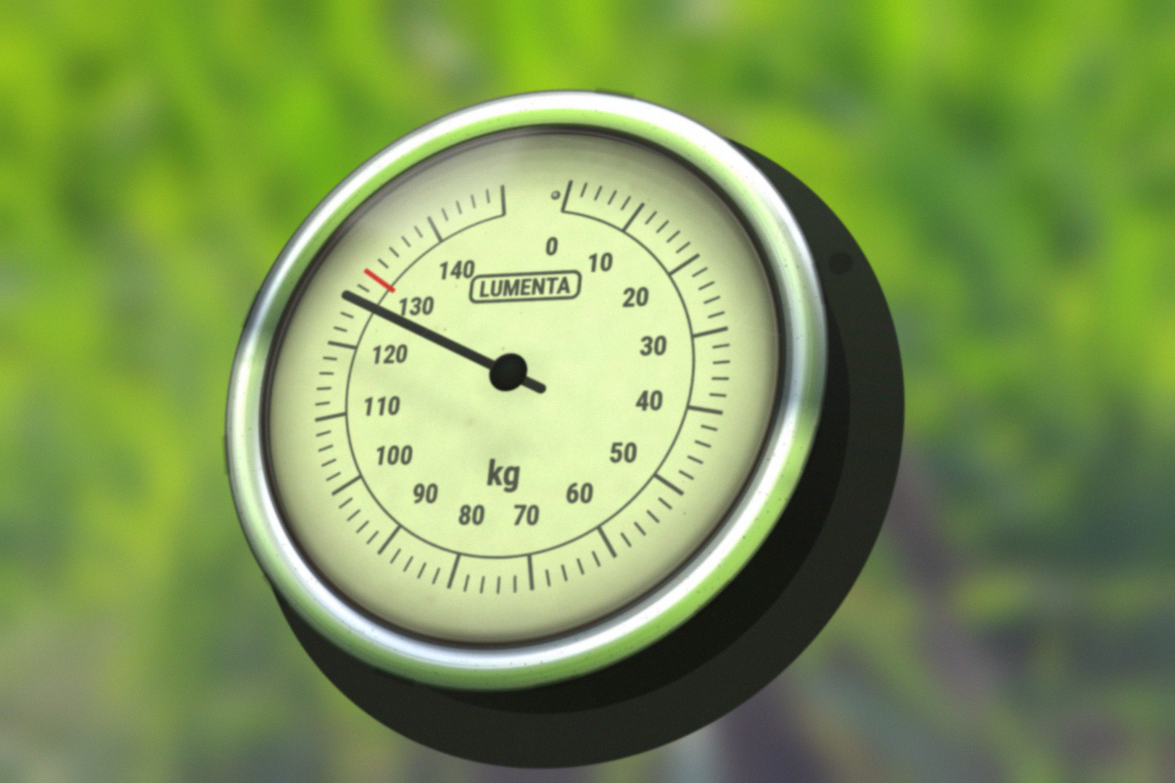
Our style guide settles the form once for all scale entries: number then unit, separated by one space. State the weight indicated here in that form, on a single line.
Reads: 126 kg
